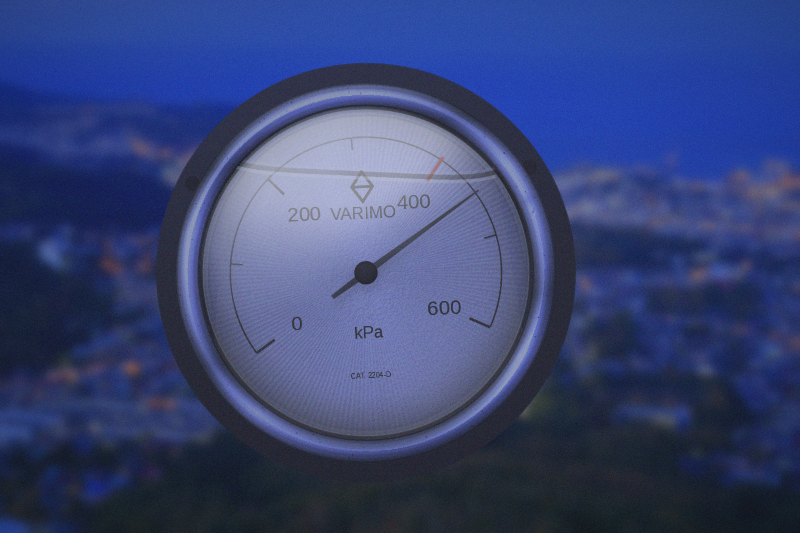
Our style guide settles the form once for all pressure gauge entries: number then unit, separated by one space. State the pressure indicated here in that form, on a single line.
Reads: 450 kPa
